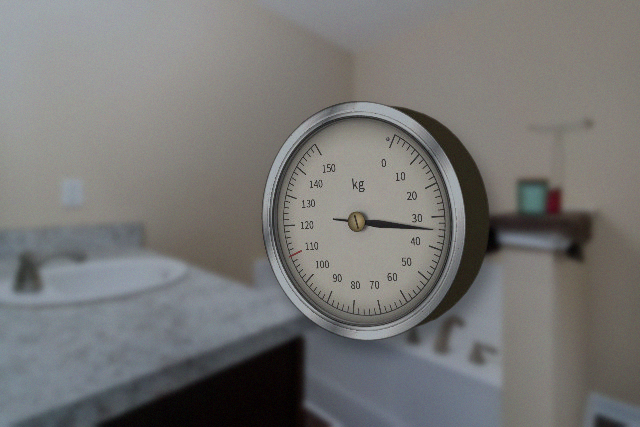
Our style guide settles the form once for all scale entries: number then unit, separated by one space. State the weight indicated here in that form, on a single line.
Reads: 34 kg
